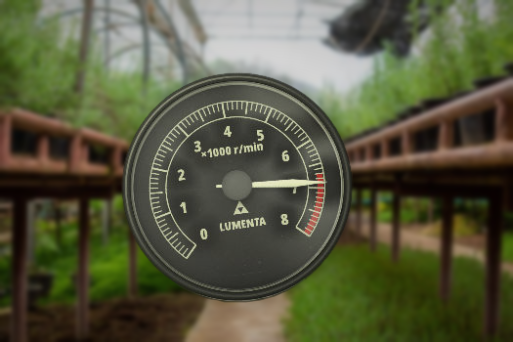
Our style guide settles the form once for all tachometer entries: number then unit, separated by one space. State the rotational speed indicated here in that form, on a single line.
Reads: 6900 rpm
